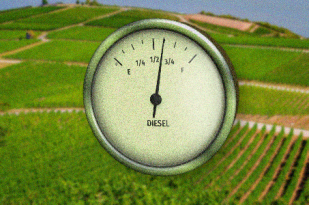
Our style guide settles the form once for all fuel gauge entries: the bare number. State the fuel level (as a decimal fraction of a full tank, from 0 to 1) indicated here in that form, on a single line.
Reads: 0.625
